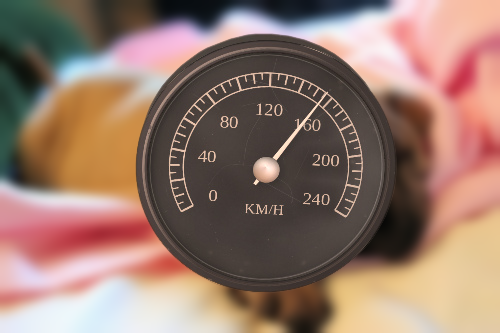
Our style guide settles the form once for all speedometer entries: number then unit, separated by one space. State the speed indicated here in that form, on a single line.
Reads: 155 km/h
